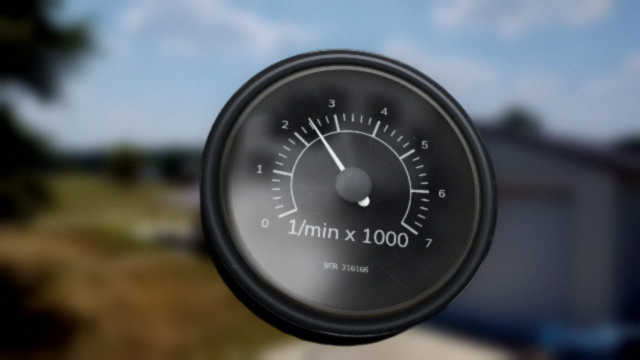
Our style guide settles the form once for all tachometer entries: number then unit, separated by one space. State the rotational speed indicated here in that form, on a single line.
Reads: 2400 rpm
